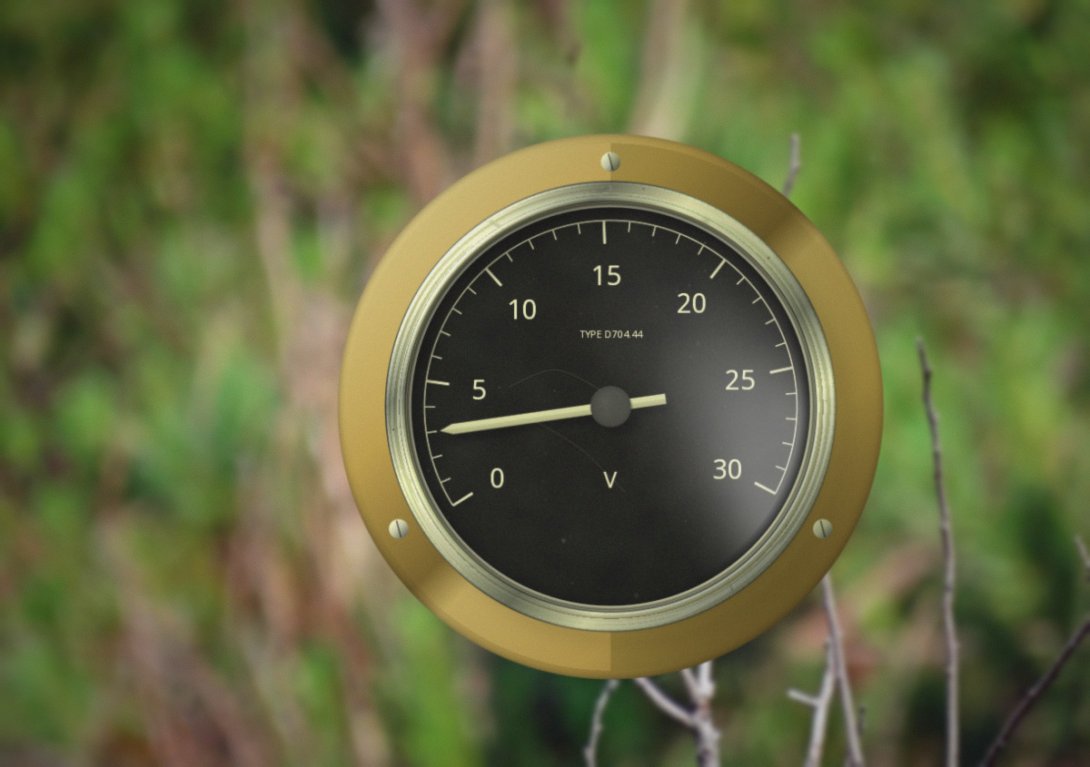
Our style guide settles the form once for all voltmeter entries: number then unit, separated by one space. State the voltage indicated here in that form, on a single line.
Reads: 3 V
